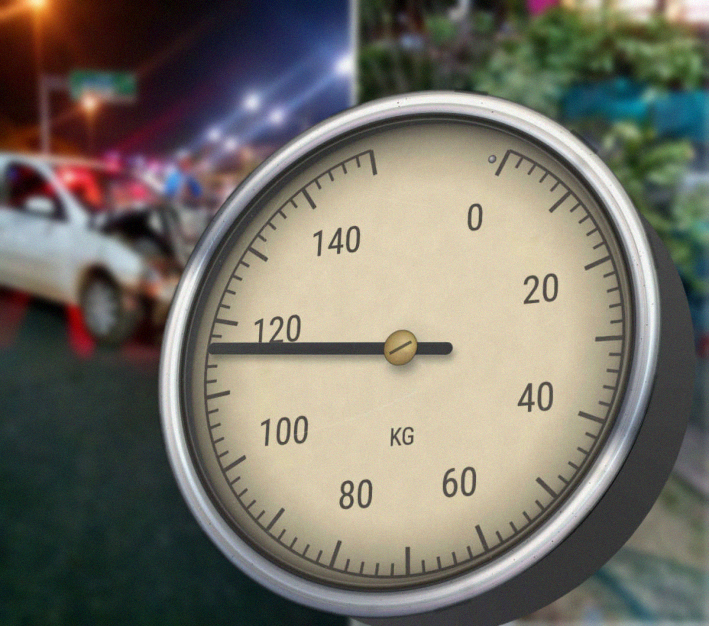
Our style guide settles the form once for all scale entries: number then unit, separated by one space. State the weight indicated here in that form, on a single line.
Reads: 116 kg
